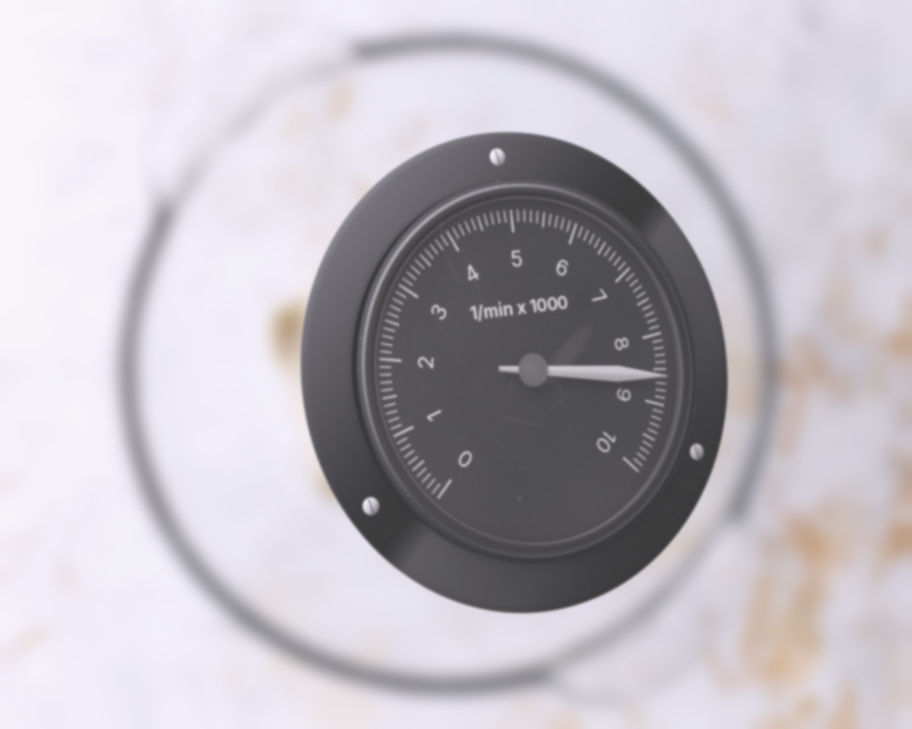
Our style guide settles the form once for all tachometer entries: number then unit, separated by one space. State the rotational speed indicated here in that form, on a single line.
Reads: 8600 rpm
